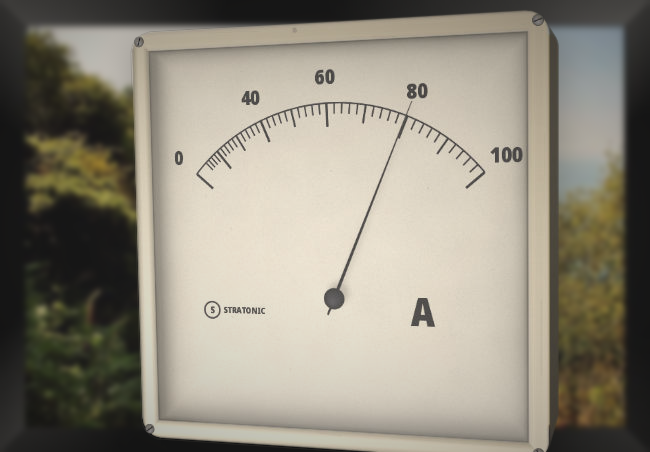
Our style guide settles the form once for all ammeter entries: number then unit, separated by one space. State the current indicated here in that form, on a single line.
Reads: 80 A
